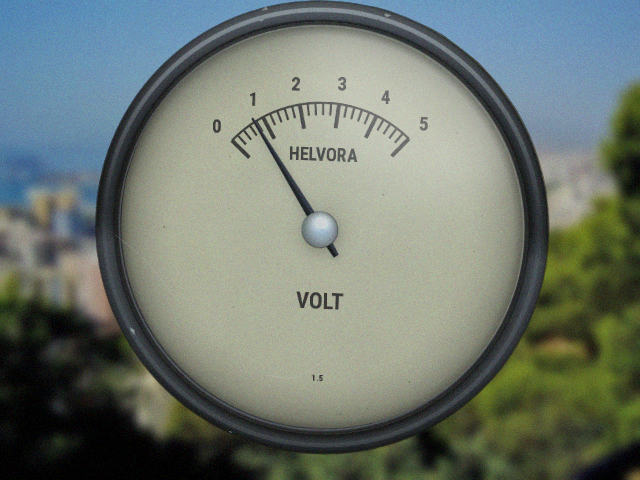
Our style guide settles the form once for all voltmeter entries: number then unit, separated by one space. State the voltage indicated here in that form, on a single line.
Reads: 0.8 V
